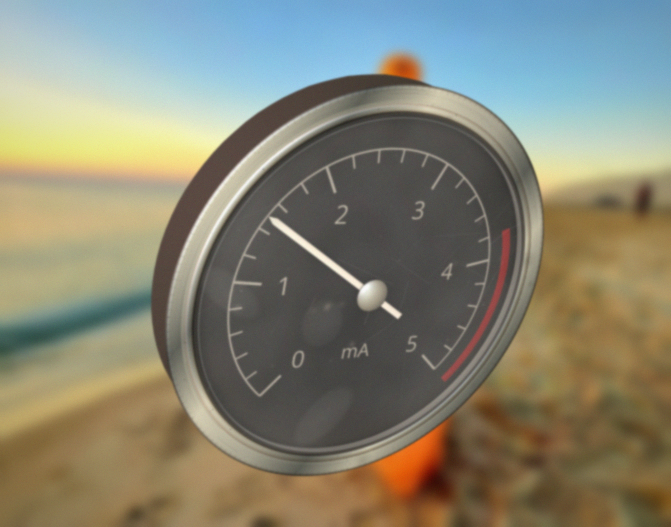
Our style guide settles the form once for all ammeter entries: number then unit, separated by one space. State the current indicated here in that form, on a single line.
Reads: 1.5 mA
